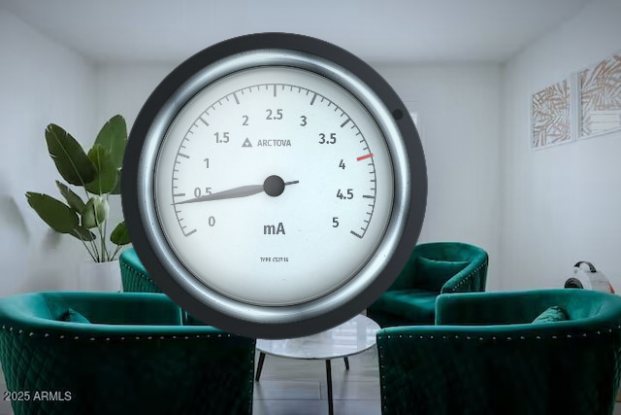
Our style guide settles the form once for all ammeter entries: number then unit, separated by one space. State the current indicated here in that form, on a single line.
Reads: 0.4 mA
